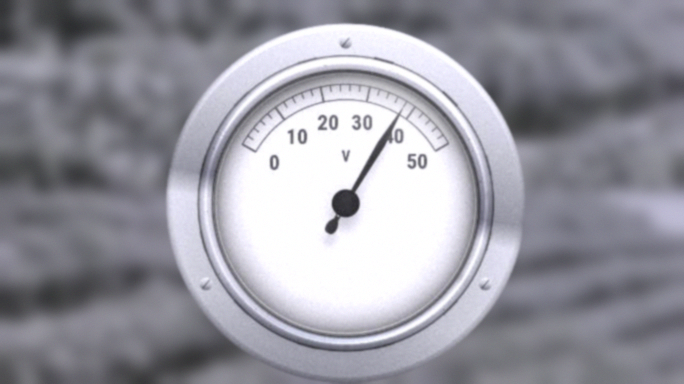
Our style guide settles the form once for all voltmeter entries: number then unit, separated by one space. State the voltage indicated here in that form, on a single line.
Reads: 38 V
